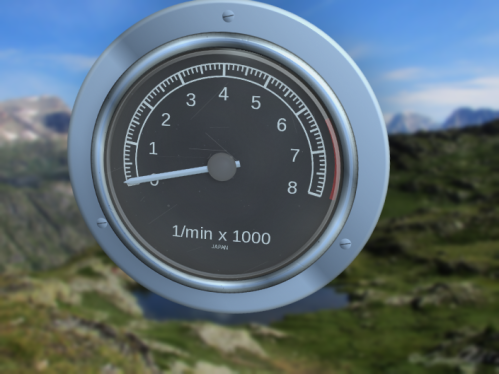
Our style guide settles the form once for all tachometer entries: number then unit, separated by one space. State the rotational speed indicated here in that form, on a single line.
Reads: 100 rpm
